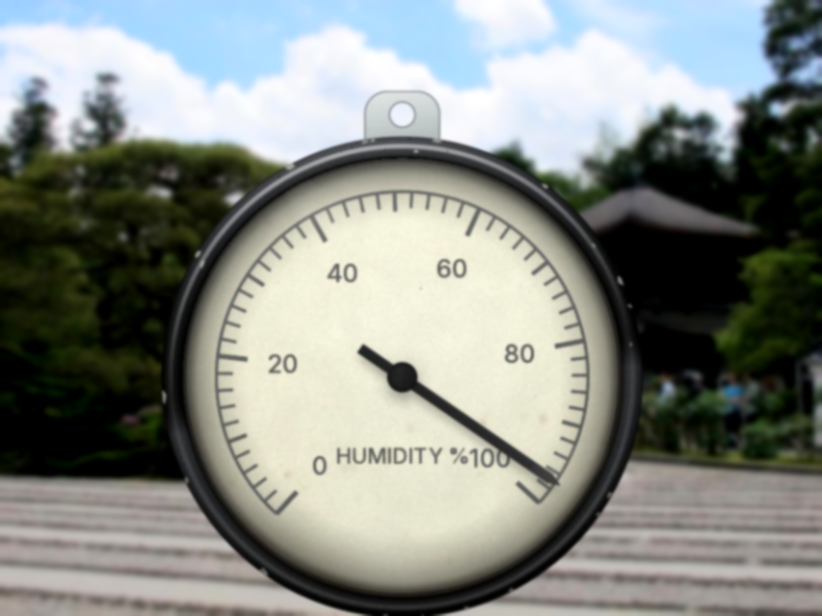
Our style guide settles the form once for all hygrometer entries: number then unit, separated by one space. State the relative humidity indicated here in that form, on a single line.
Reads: 97 %
